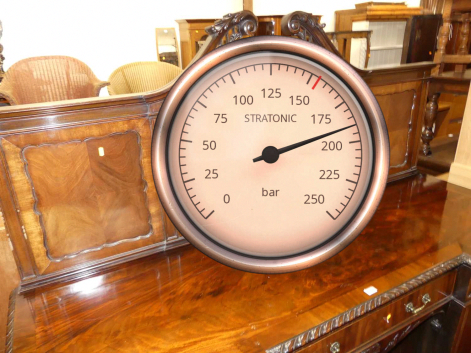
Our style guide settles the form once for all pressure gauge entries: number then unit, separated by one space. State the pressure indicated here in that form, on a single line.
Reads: 190 bar
